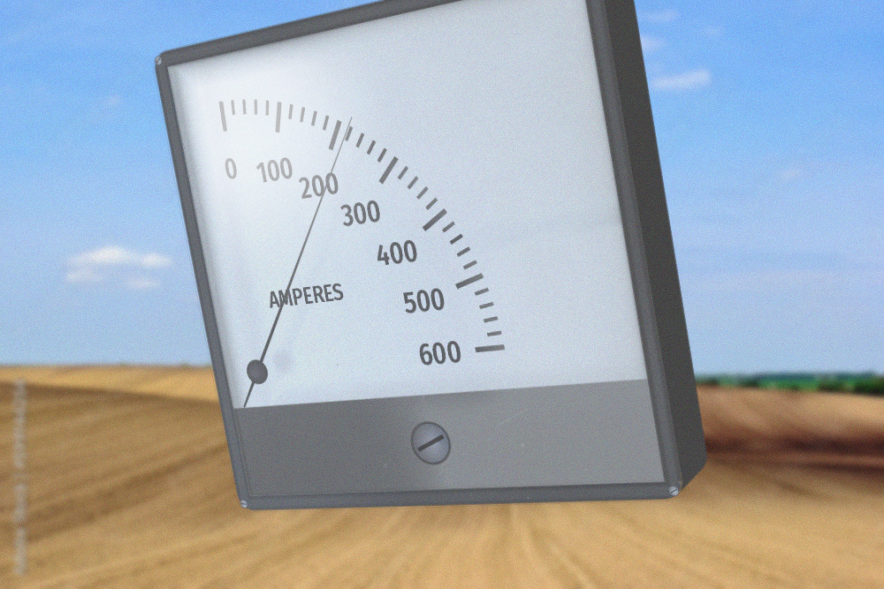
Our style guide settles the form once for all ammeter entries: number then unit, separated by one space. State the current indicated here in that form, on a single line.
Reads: 220 A
